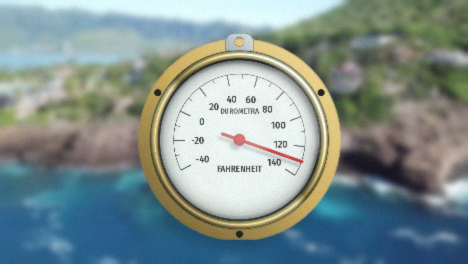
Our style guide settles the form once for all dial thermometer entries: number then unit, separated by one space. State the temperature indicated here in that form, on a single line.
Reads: 130 °F
